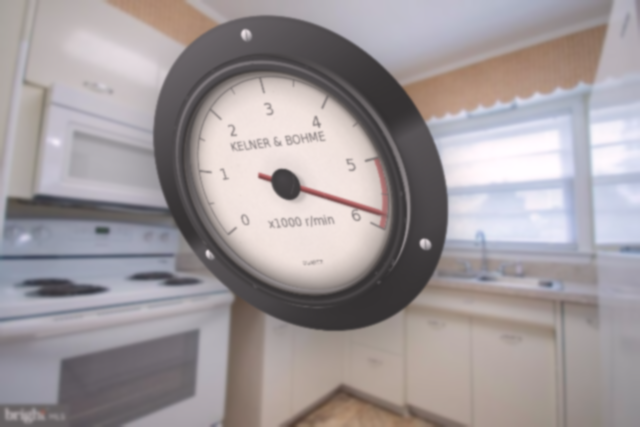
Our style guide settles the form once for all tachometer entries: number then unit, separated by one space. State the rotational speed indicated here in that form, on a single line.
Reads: 5750 rpm
